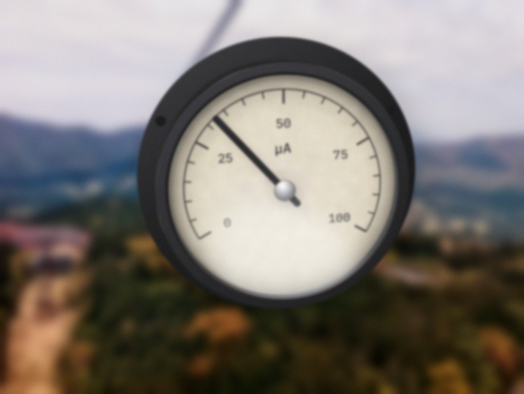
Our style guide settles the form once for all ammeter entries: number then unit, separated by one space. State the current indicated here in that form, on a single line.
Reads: 32.5 µA
